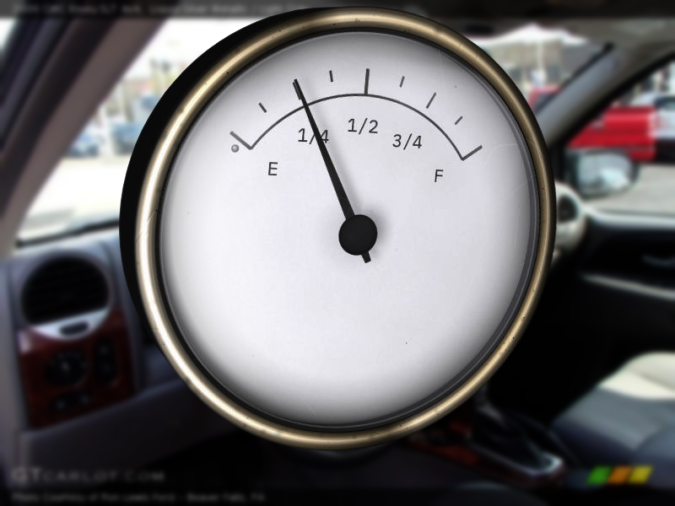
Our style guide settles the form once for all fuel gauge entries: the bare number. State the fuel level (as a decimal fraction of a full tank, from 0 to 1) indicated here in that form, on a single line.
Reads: 0.25
